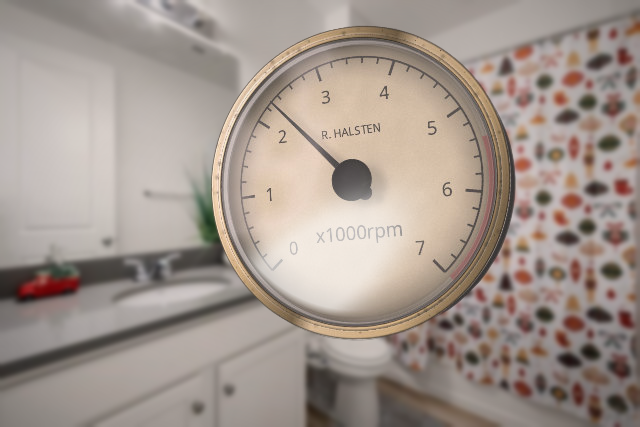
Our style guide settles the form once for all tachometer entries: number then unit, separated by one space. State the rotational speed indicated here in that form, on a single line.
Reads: 2300 rpm
